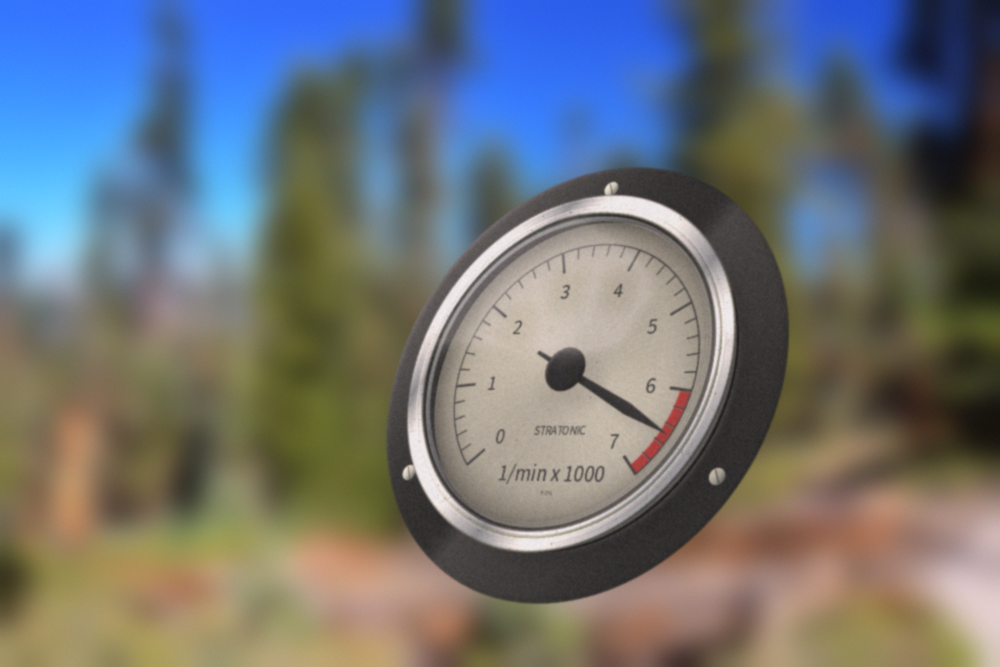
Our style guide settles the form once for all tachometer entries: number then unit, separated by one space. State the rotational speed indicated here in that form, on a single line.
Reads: 6500 rpm
